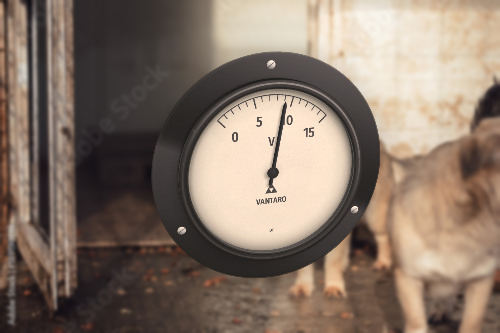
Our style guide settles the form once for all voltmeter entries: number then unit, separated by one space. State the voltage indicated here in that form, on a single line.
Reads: 9 V
